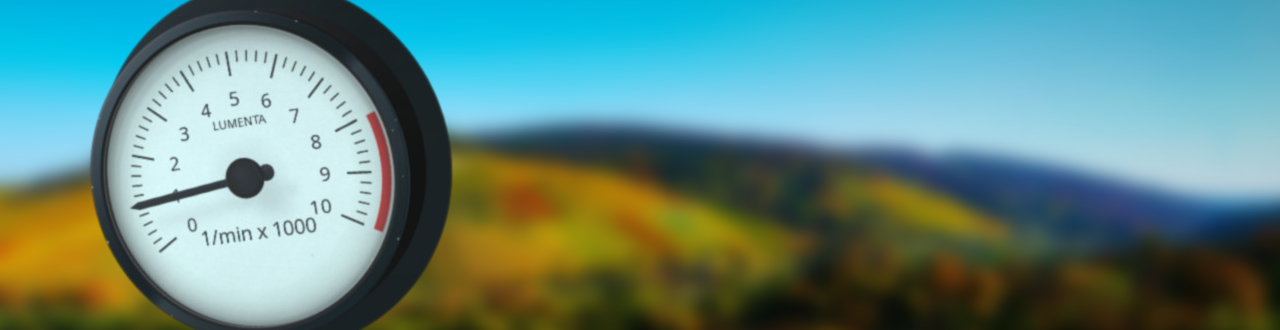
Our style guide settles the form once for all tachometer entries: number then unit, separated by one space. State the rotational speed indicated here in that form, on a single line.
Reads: 1000 rpm
